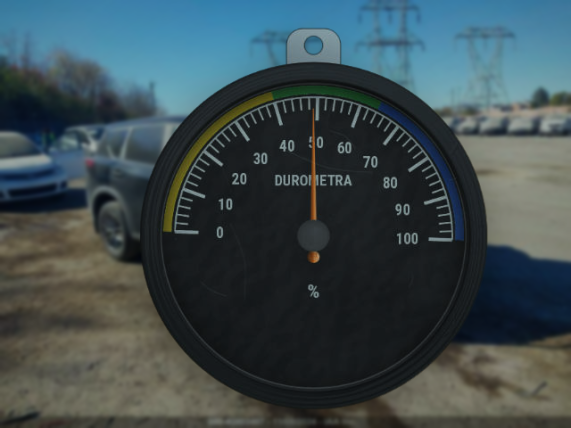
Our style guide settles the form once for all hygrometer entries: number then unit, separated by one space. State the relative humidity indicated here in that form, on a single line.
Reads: 49 %
